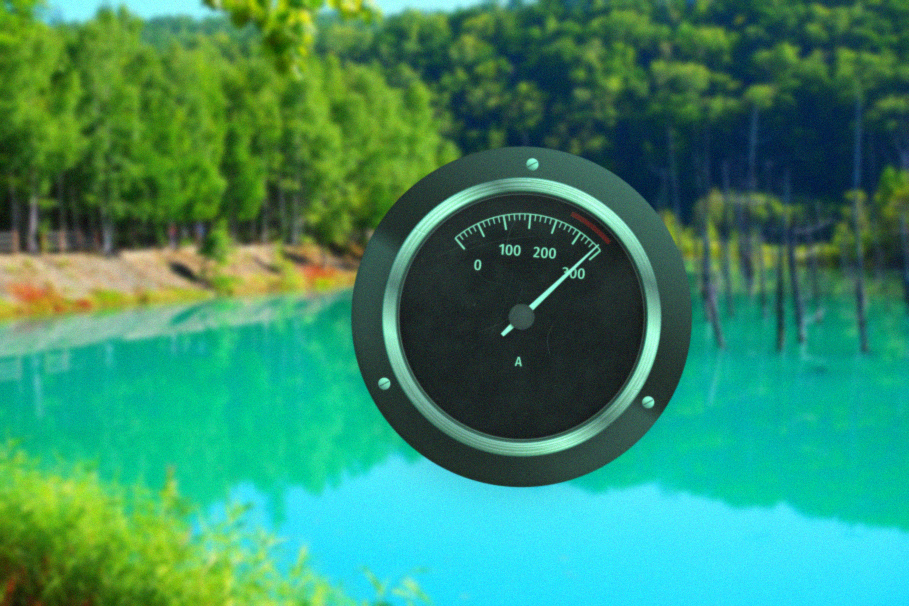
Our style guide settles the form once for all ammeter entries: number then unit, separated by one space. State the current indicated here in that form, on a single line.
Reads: 290 A
